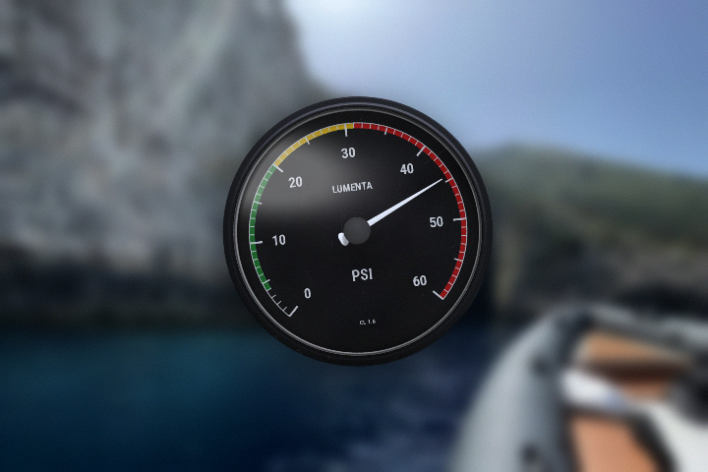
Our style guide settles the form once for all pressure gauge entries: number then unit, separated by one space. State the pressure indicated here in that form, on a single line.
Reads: 44.5 psi
